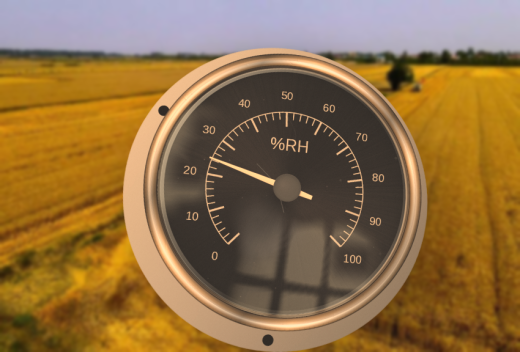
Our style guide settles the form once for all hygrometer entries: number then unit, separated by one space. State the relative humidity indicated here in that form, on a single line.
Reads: 24 %
